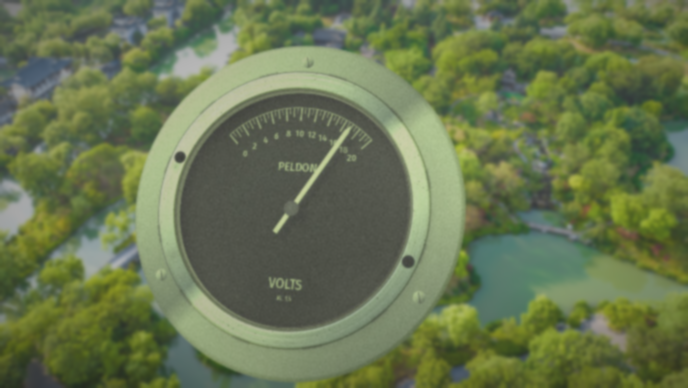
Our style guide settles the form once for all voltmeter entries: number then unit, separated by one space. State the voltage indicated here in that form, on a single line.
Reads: 17 V
